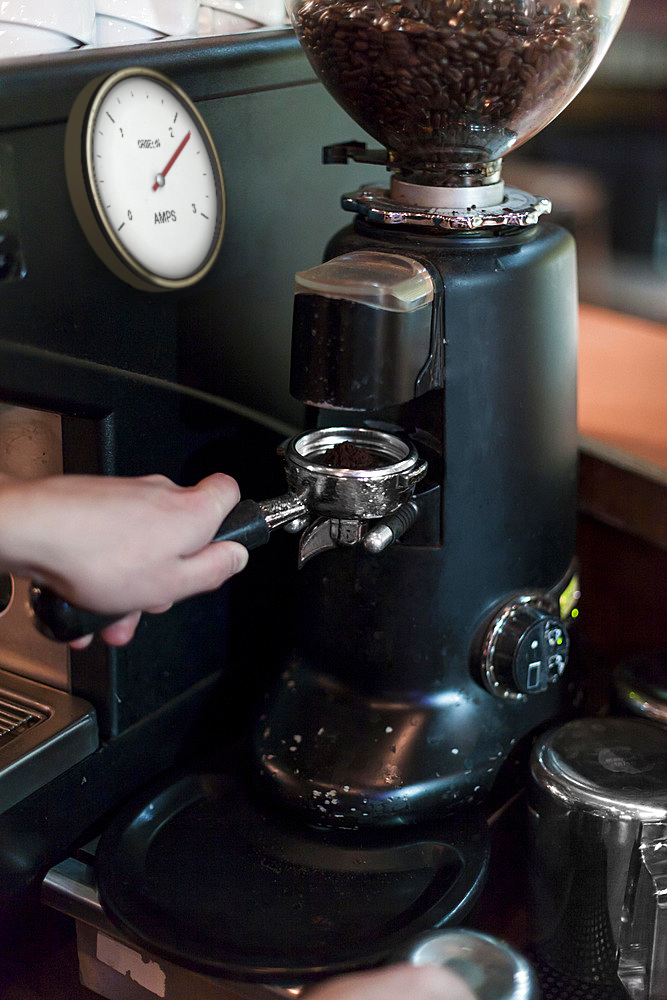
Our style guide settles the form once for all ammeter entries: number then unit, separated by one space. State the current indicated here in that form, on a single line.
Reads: 2.2 A
